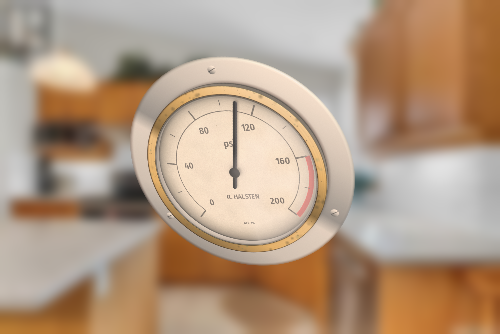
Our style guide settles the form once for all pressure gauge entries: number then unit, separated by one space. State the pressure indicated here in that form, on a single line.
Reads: 110 psi
